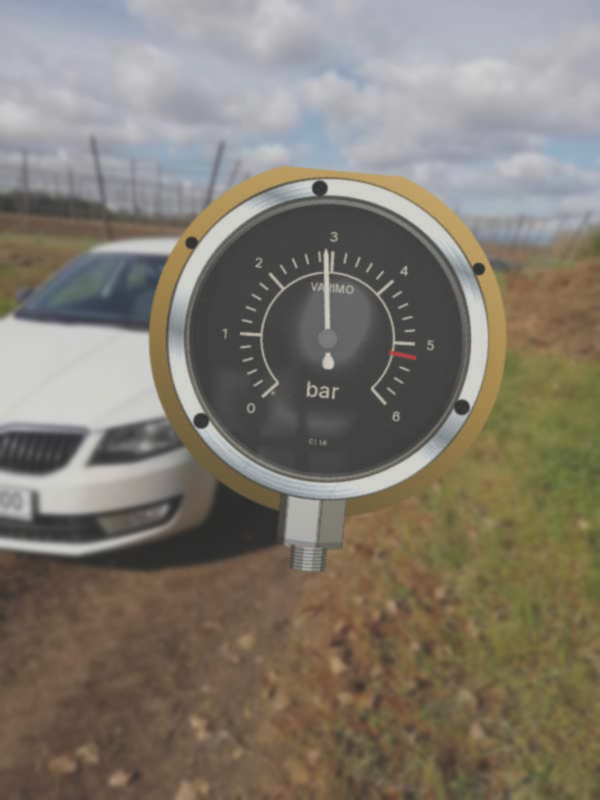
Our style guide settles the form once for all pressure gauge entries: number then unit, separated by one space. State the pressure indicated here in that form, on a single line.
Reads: 2.9 bar
